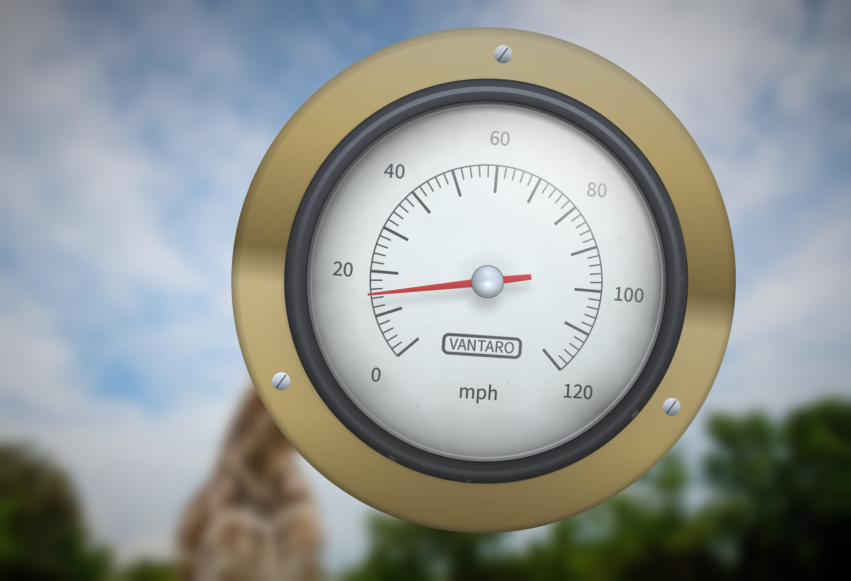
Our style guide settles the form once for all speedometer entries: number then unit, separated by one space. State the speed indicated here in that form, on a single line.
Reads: 15 mph
